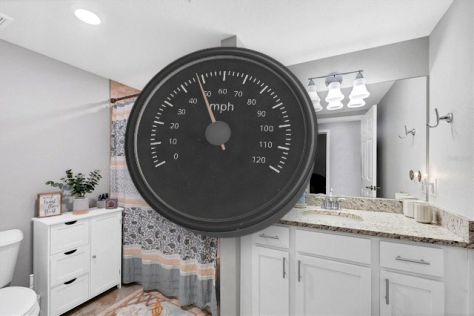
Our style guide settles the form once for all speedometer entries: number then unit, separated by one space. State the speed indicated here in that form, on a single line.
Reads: 48 mph
